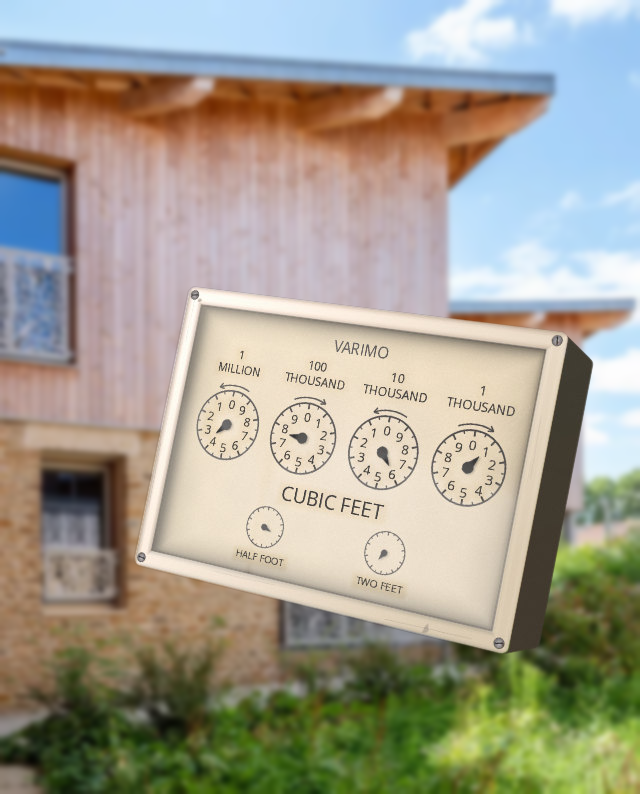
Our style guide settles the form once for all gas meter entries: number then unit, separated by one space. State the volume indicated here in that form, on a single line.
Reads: 376100 ft³
